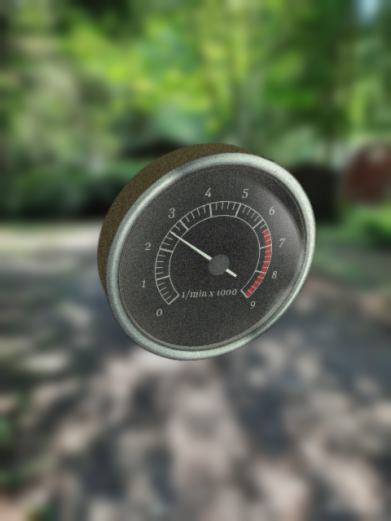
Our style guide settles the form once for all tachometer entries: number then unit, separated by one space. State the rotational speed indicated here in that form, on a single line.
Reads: 2600 rpm
